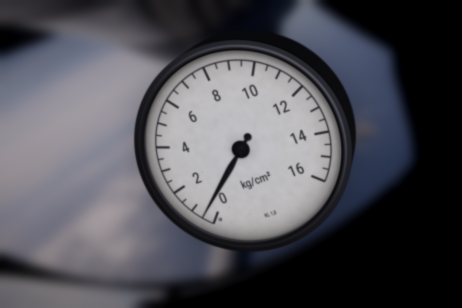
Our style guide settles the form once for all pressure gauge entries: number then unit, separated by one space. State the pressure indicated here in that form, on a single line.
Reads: 0.5 kg/cm²
